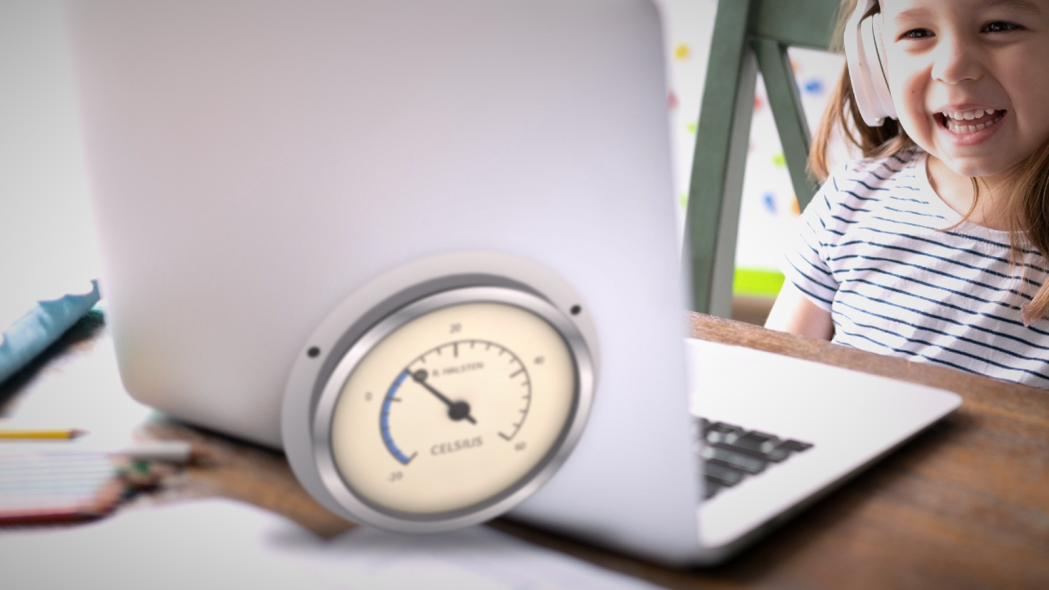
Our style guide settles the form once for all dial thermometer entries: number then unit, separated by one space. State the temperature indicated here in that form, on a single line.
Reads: 8 °C
